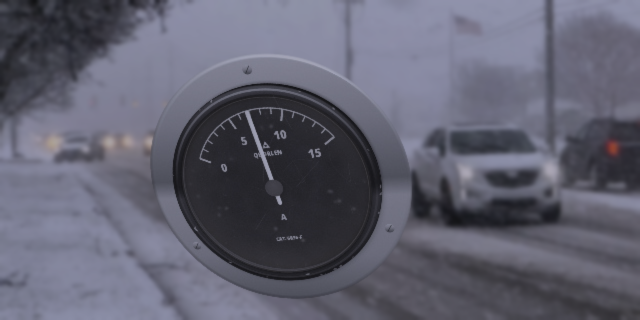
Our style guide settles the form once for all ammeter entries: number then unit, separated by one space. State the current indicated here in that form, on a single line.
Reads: 7 A
